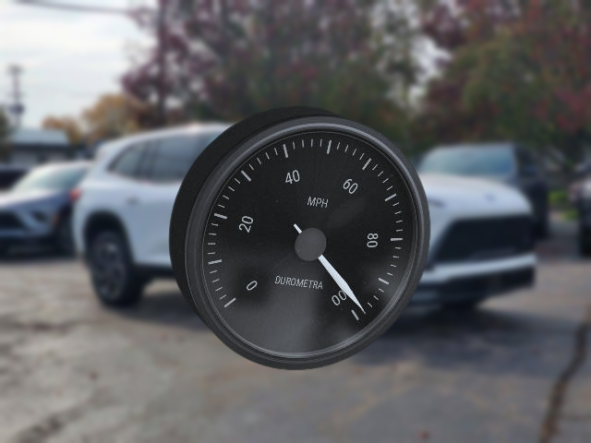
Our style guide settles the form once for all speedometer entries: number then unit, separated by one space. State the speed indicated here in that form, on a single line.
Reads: 98 mph
